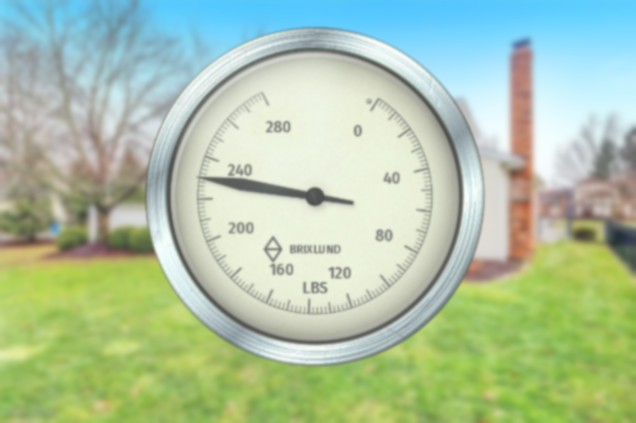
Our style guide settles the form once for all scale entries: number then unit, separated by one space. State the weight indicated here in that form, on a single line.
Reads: 230 lb
